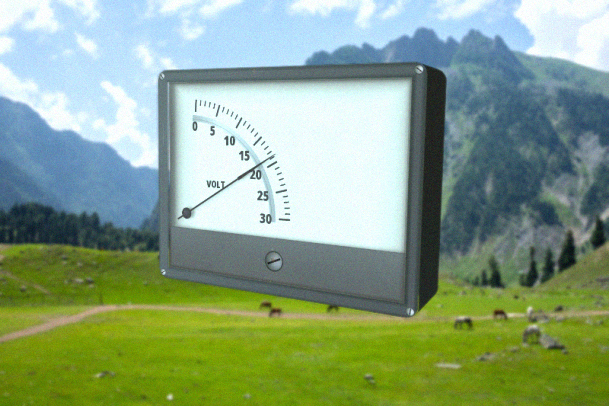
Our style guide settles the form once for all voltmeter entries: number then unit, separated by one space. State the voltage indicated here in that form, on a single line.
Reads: 19 V
